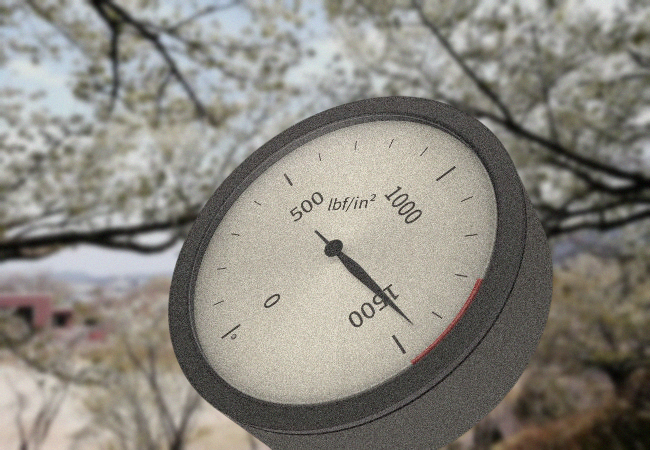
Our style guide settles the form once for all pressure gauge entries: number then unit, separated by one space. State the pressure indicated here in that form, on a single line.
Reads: 1450 psi
